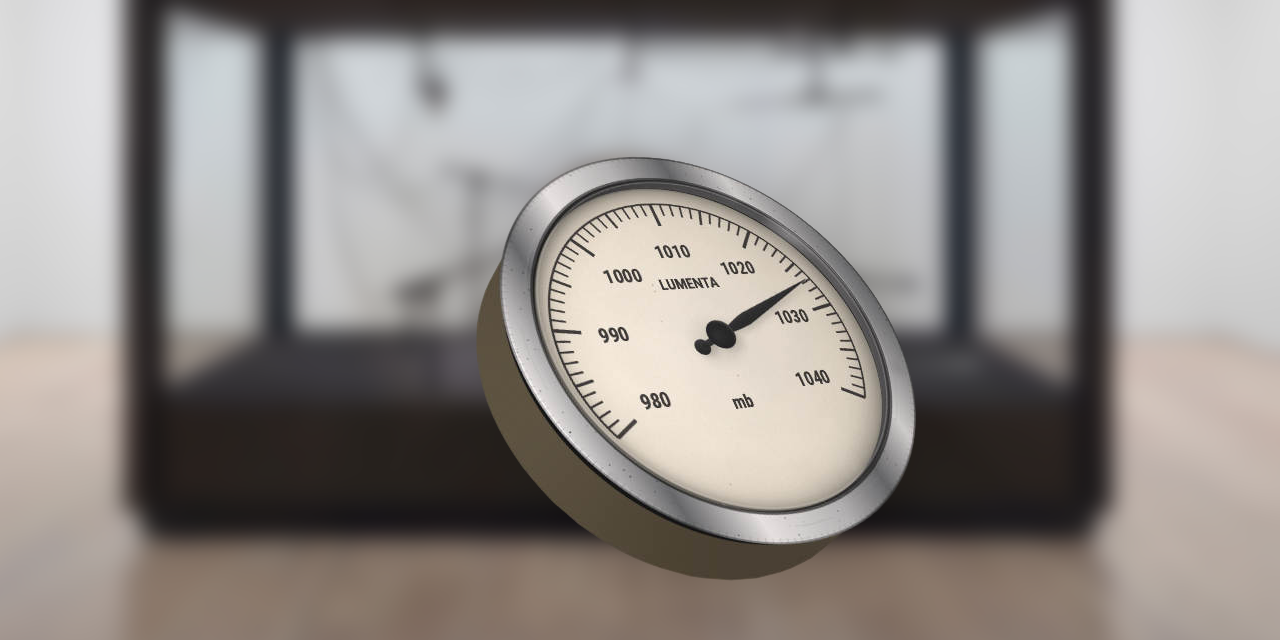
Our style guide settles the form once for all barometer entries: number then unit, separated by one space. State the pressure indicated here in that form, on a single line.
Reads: 1027 mbar
